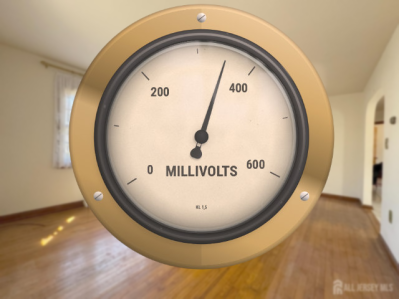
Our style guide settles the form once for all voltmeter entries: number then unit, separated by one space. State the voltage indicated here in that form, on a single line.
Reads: 350 mV
